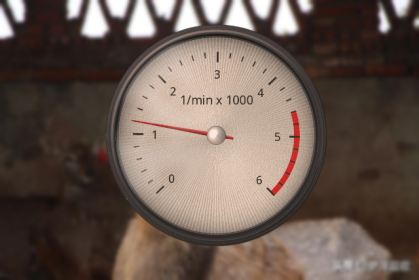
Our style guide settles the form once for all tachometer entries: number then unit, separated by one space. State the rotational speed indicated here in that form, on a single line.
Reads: 1200 rpm
